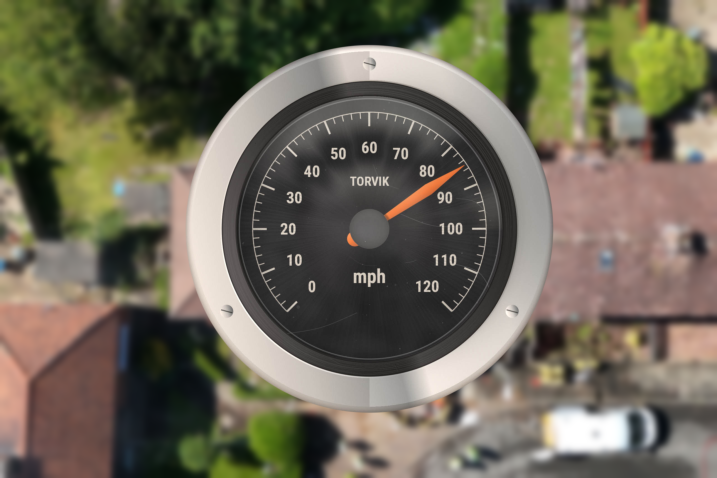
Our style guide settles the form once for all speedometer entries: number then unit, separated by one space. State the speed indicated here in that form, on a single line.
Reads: 85 mph
